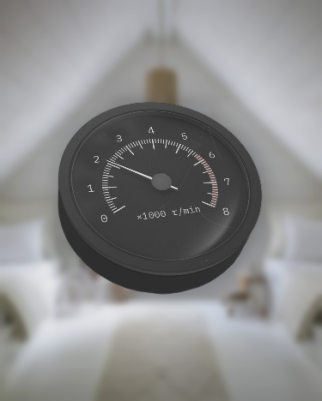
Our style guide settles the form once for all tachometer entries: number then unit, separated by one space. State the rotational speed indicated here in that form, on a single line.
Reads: 2000 rpm
